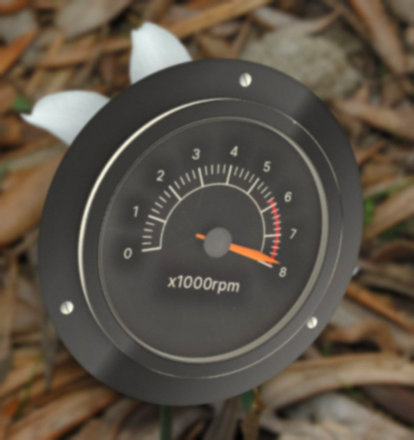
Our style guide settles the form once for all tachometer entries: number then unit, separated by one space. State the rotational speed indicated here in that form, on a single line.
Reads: 7800 rpm
